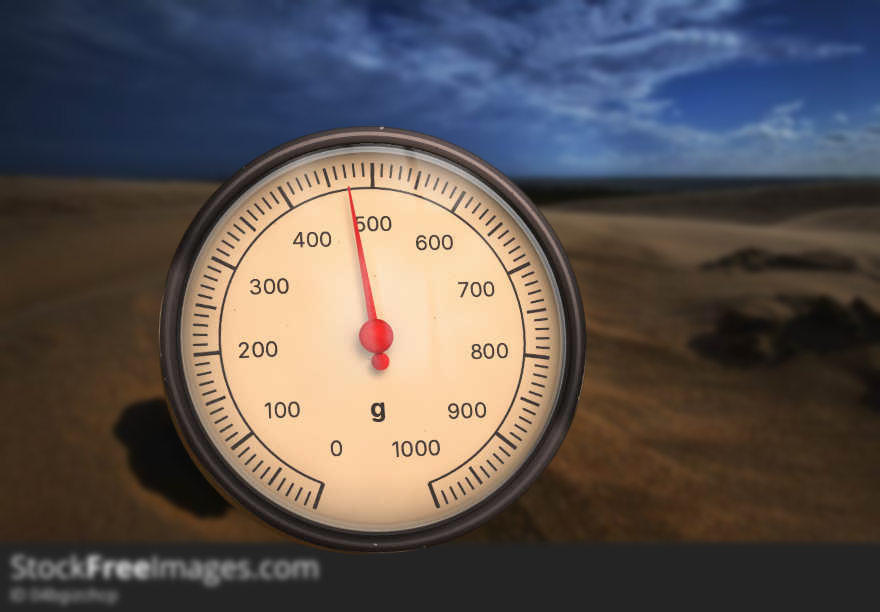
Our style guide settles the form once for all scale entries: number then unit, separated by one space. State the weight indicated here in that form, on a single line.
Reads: 470 g
